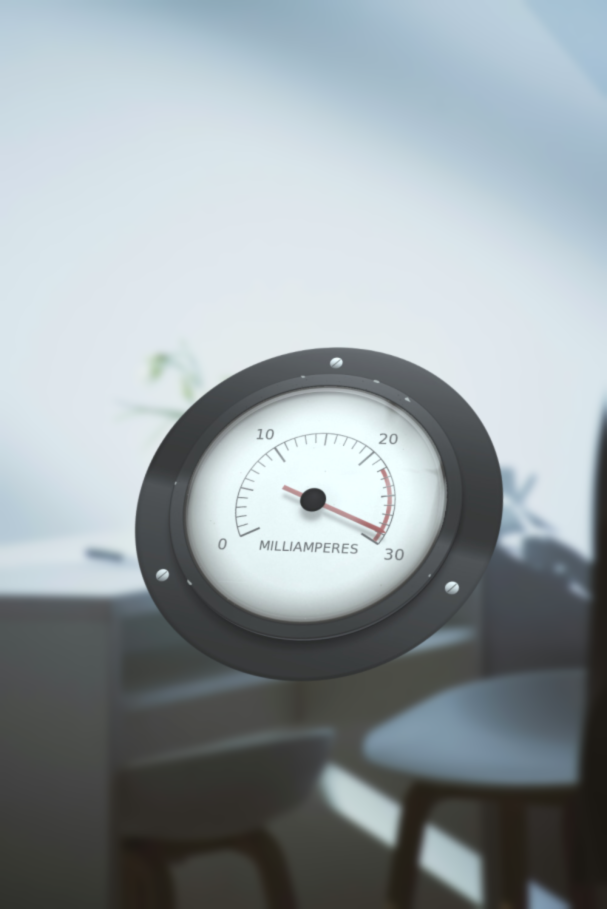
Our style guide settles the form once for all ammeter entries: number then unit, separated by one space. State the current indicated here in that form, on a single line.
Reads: 29 mA
